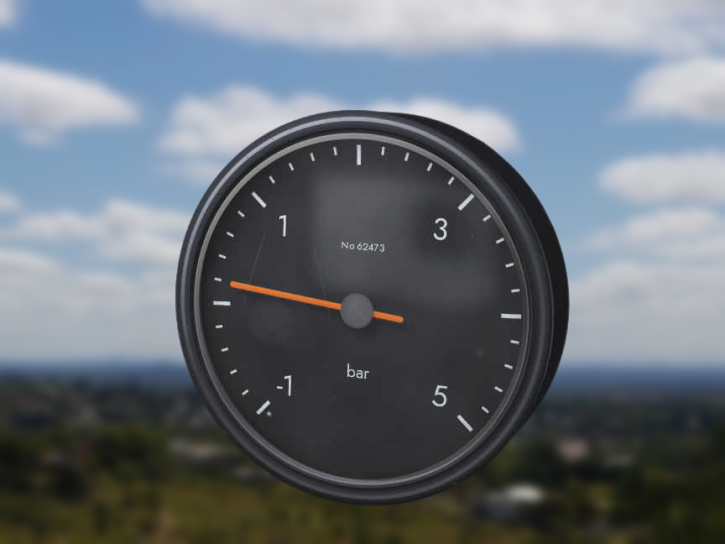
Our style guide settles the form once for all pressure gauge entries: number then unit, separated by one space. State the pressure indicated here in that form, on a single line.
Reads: 0.2 bar
